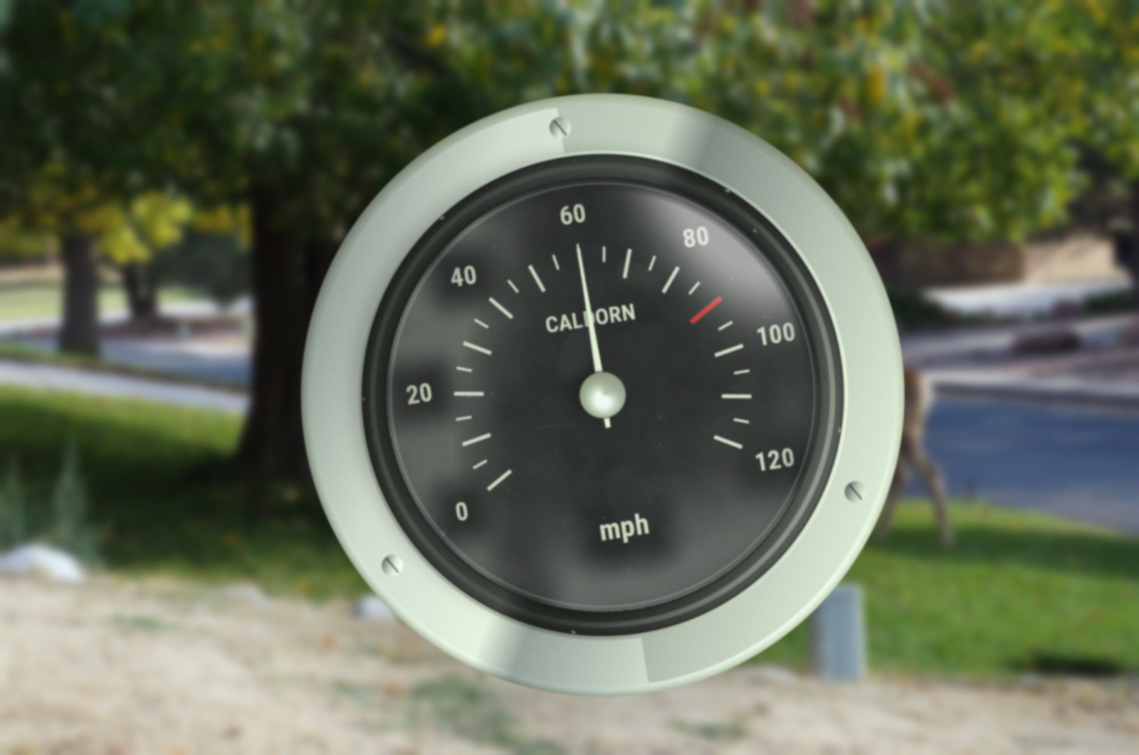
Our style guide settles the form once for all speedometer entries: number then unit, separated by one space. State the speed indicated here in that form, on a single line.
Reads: 60 mph
